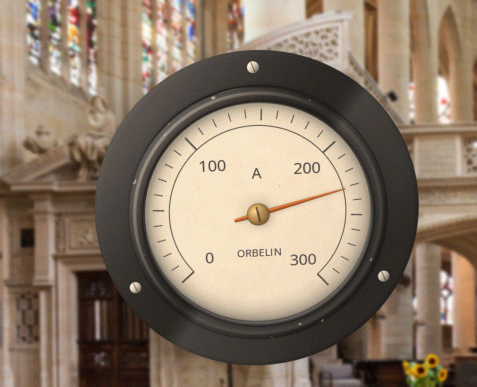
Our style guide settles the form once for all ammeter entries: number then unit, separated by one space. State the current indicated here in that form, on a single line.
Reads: 230 A
